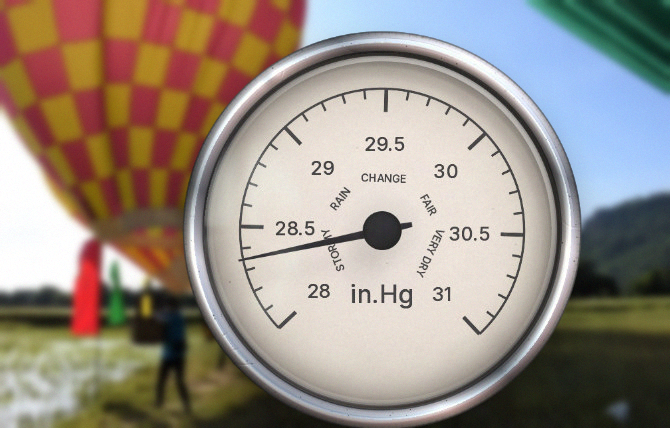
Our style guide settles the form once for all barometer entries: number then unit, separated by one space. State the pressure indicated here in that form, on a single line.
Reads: 28.35 inHg
